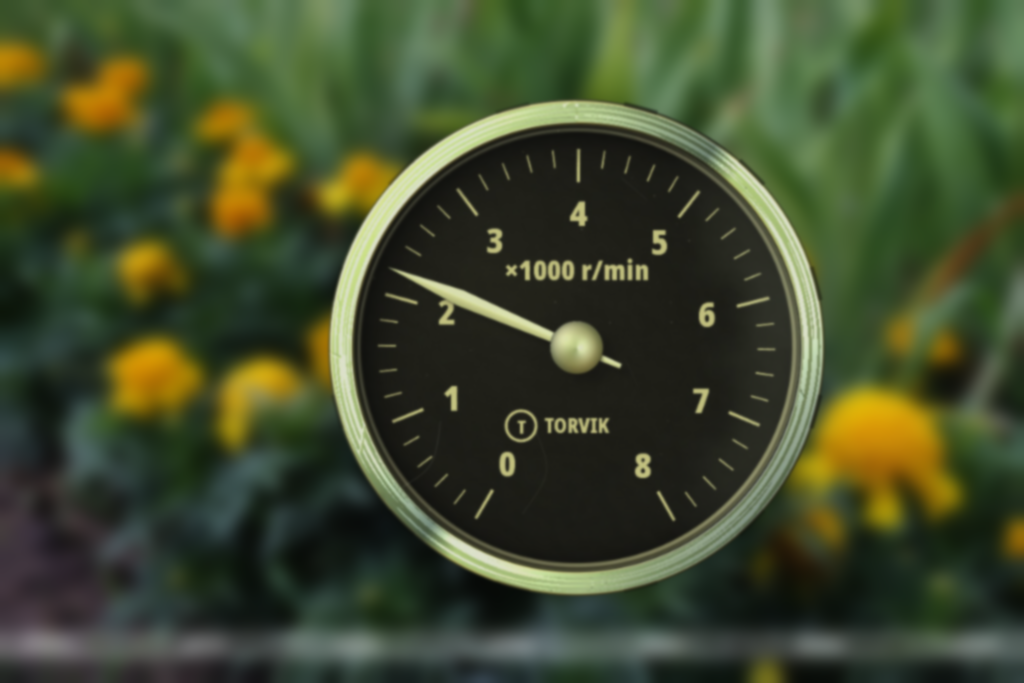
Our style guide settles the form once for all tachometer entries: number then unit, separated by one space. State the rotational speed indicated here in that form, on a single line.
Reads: 2200 rpm
